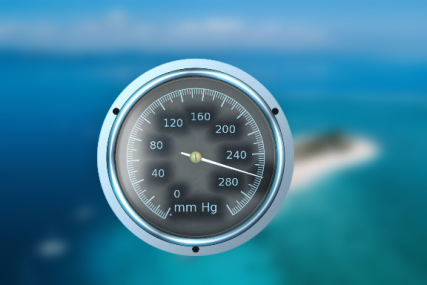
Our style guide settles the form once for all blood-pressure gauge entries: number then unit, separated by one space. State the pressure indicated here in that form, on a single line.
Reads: 260 mmHg
